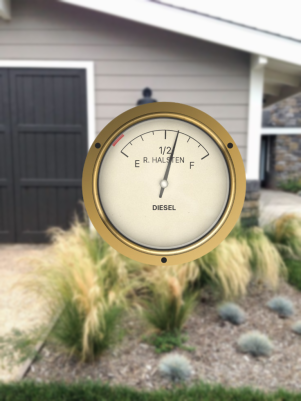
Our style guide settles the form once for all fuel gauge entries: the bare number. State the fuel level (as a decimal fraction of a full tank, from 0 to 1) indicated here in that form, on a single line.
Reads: 0.625
